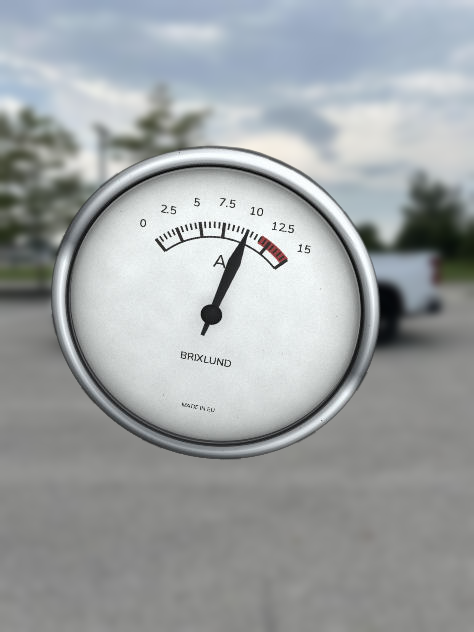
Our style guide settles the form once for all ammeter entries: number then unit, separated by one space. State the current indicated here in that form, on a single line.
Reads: 10 A
